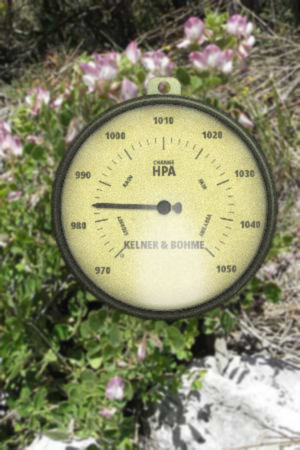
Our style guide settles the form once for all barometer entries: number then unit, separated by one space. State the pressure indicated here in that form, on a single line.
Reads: 984 hPa
